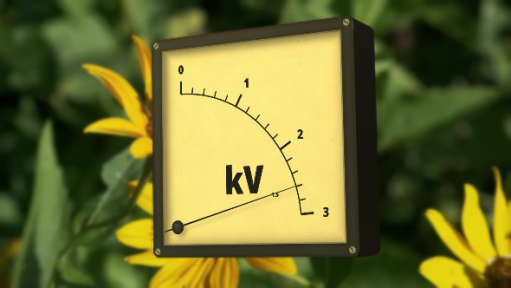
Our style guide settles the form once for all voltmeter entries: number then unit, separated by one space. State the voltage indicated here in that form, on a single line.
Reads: 2.6 kV
